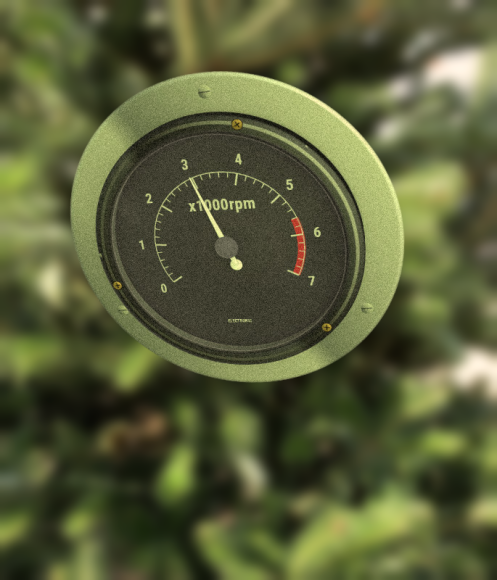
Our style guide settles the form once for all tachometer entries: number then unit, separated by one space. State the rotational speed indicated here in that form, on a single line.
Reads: 3000 rpm
